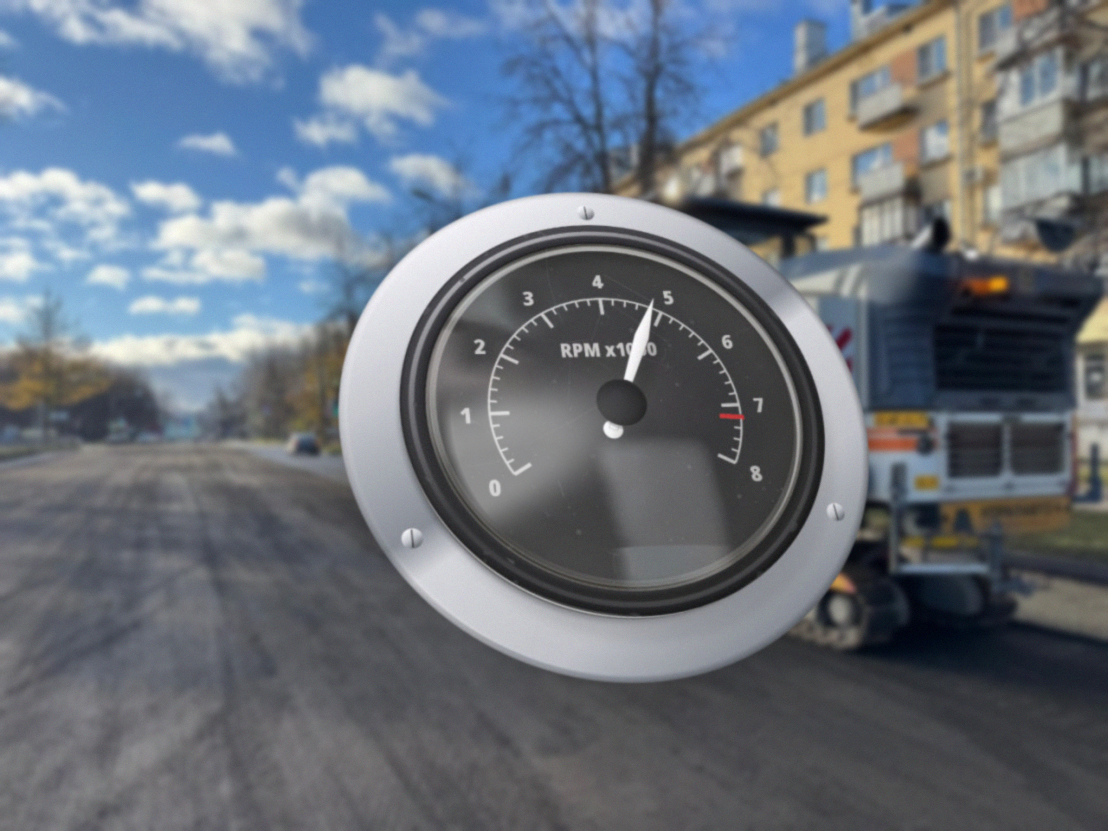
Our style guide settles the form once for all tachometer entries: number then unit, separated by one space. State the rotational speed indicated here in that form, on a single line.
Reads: 4800 rpm
